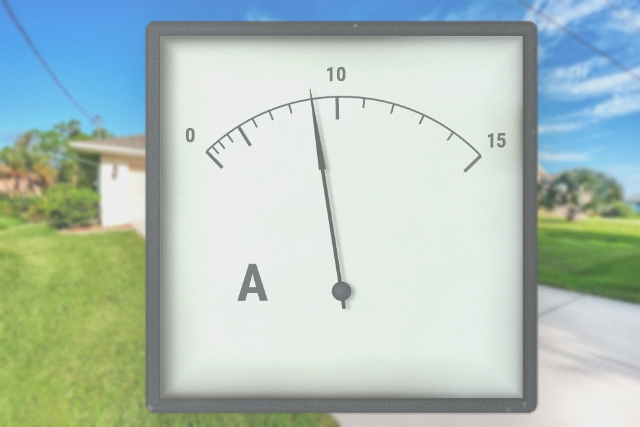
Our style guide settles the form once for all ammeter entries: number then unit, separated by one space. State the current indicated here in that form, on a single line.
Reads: 9 A
